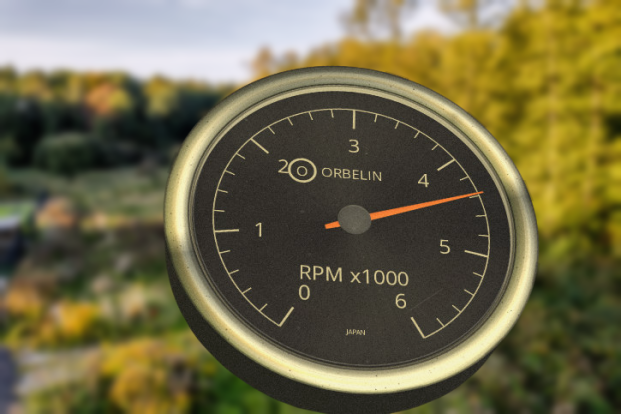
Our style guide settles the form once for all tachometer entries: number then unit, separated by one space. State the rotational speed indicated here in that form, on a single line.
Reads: 4400 rpm
